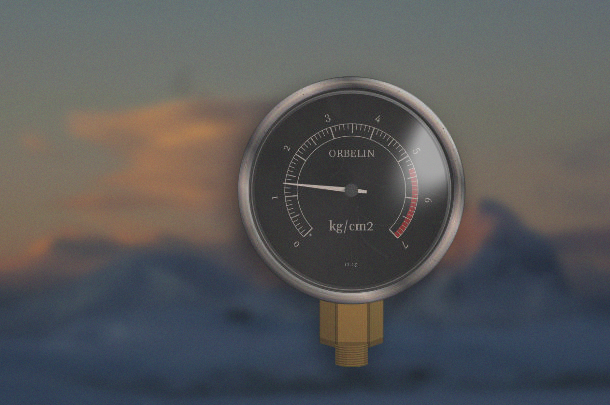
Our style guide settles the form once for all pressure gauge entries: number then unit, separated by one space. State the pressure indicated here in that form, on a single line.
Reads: 1.3 kg/cm²
